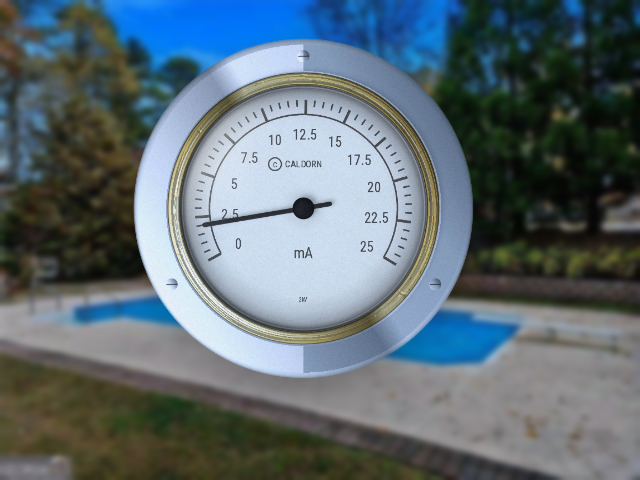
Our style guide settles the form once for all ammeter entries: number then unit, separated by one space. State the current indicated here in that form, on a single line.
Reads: 2 mA
